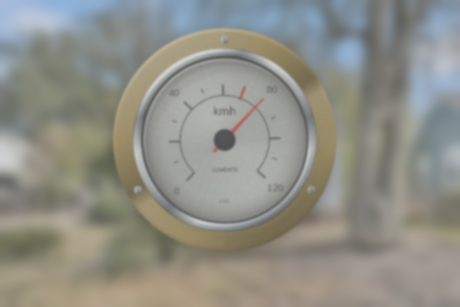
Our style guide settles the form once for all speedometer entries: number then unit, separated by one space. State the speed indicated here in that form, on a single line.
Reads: 80 km/h
